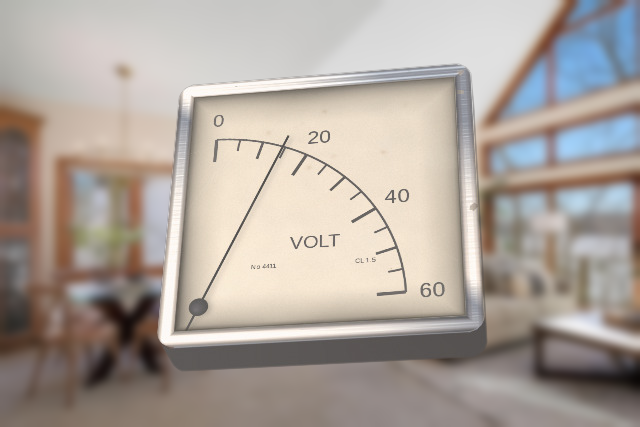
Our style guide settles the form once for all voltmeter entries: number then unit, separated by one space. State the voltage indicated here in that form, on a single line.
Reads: 15 V
